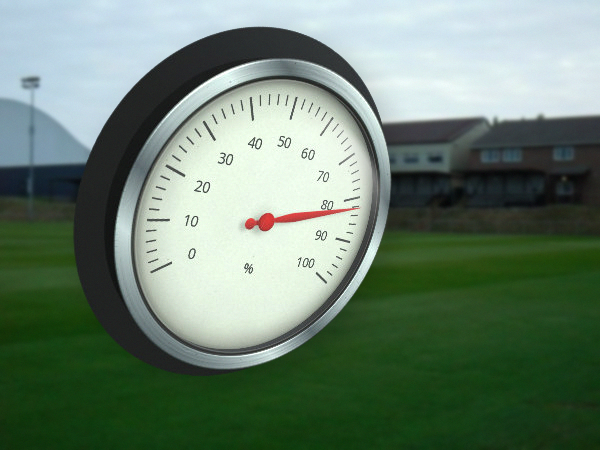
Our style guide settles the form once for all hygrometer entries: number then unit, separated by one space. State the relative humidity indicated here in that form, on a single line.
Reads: 82 %
